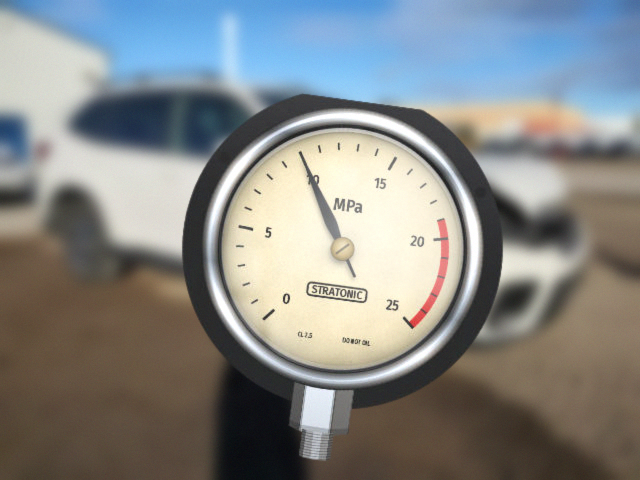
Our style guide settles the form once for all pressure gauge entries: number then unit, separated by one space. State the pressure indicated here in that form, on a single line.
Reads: 10 MPa
